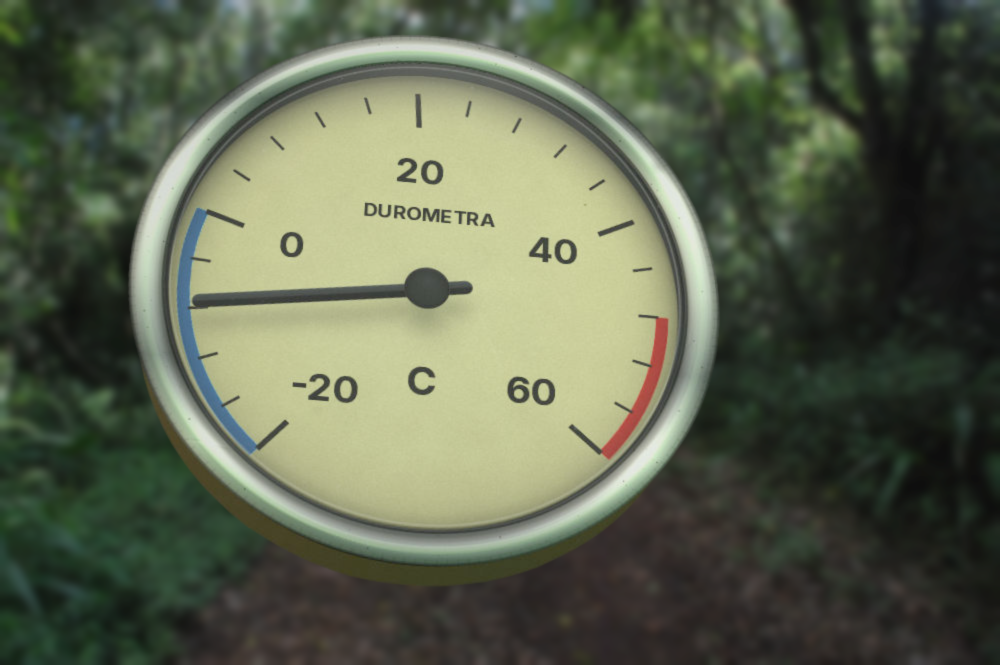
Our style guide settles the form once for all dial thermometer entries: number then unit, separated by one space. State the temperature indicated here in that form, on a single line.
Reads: -8 °C
